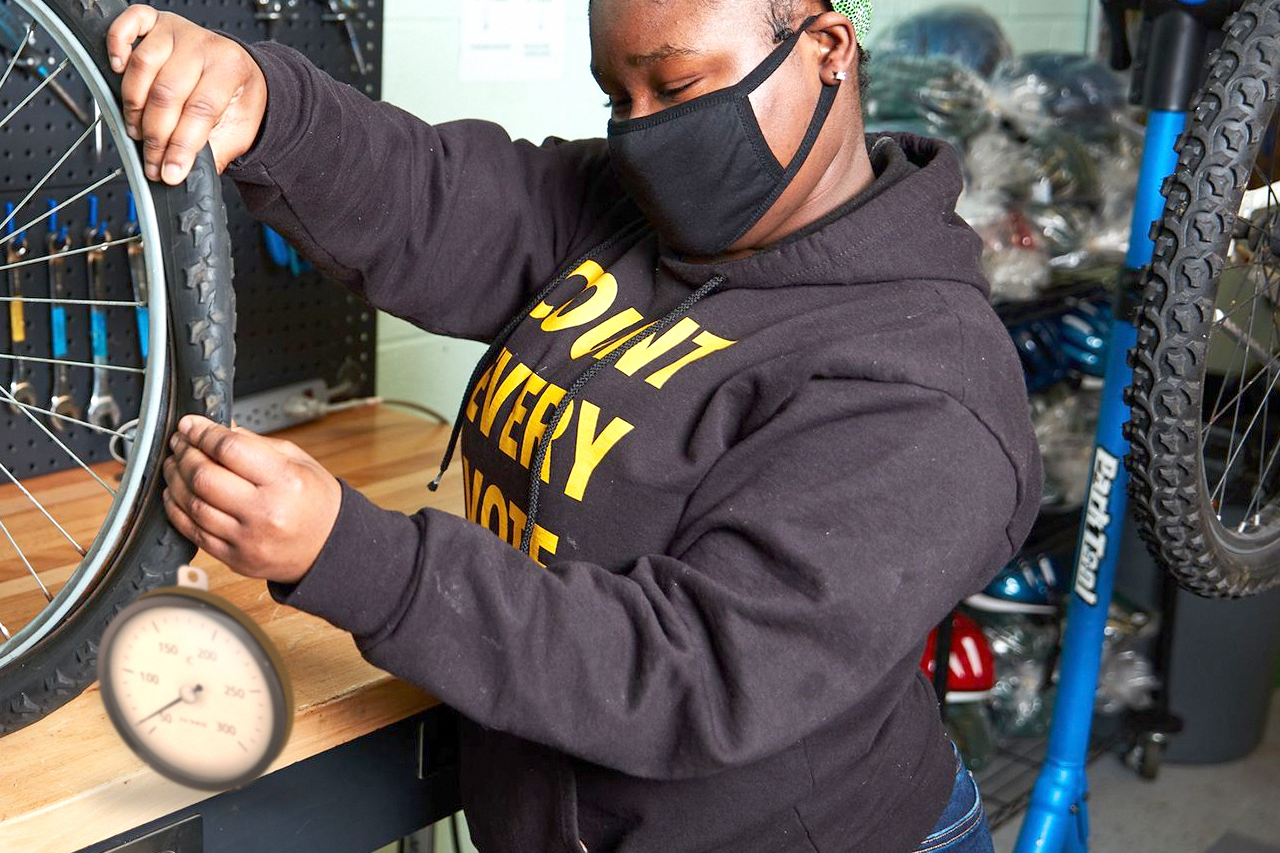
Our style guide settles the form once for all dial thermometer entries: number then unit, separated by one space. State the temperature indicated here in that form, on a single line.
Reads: 60 °C
